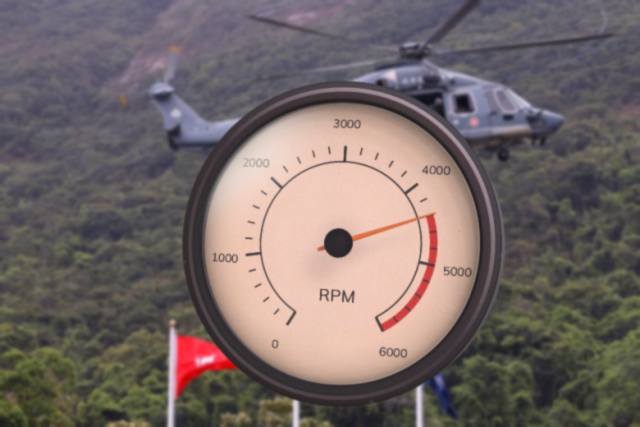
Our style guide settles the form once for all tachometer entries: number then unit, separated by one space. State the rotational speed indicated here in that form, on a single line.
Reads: 4400 rpm
